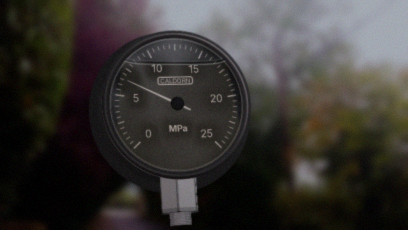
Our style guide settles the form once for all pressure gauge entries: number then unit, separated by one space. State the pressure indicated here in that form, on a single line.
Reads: 6.5 MPa
